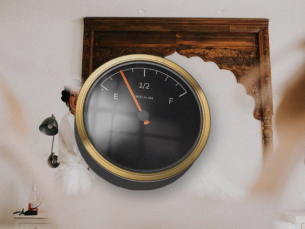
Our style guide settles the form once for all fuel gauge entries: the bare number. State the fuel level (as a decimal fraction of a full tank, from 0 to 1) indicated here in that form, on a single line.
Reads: 0.25
